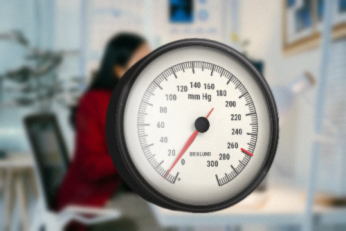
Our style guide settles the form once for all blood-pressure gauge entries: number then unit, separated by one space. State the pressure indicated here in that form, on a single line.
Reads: 10 mmHg
